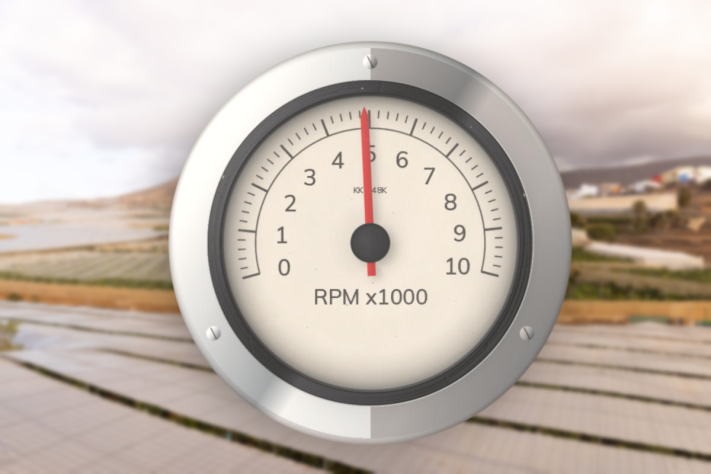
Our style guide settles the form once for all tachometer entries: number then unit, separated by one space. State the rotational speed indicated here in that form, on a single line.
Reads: 4900 rpm
